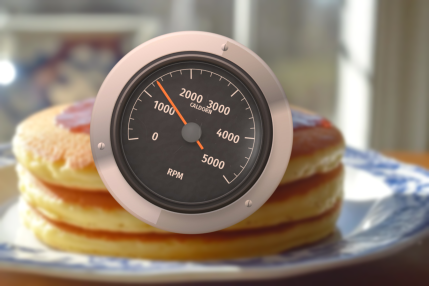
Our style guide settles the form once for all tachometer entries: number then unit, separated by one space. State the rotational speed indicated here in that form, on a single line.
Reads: 1300 rpm
